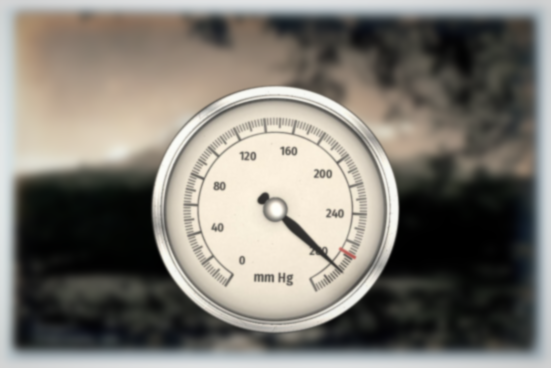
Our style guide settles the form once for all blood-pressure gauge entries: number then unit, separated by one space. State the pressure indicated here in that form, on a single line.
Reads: 280 mmHg
